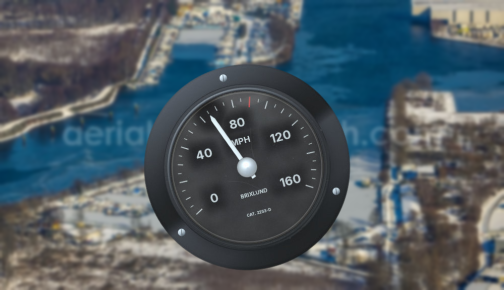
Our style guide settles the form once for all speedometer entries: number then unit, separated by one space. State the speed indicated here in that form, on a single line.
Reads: 65 mph
